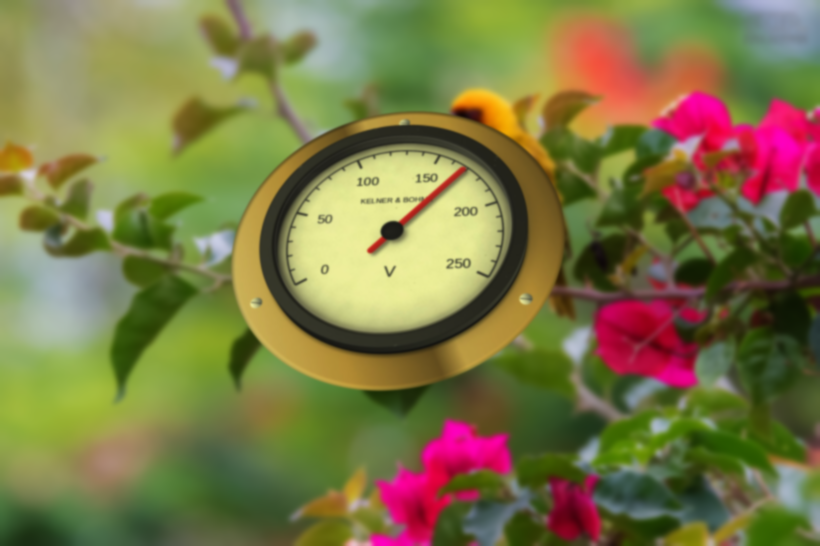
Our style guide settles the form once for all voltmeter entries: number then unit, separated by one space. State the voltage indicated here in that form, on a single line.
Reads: 170 V
